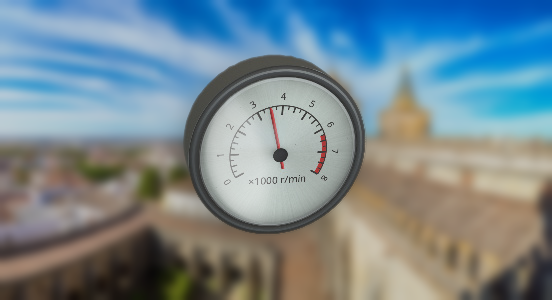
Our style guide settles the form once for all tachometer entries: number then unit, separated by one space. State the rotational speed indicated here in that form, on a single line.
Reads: 3500 rpm
